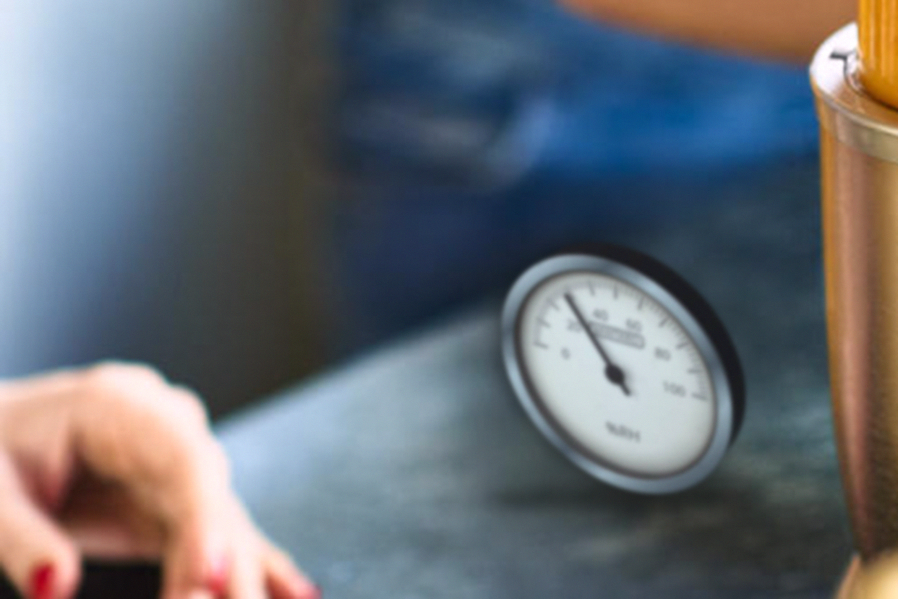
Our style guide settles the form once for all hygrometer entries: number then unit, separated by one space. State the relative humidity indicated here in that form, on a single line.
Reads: 30 %
